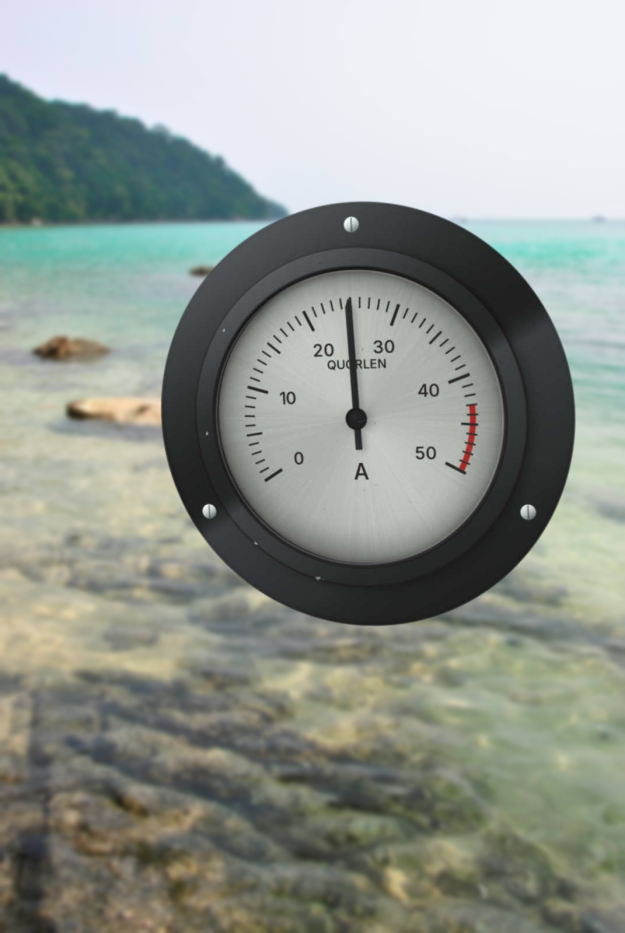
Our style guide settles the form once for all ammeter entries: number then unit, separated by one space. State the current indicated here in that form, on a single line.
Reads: 25 A
